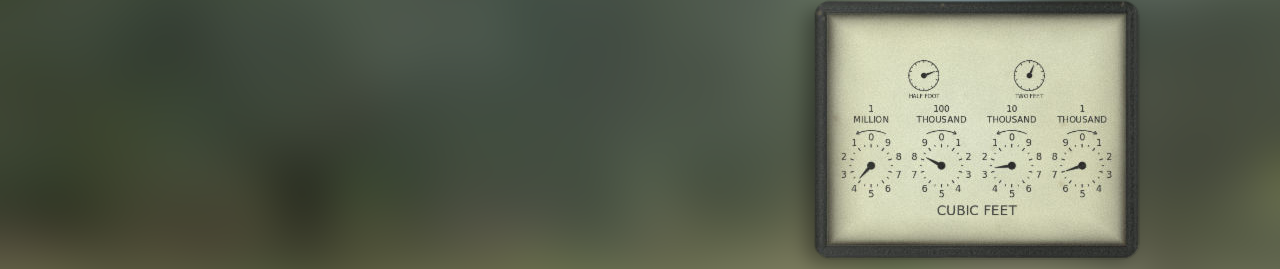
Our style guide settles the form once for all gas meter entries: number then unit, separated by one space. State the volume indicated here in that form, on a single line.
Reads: 382700 ft³
